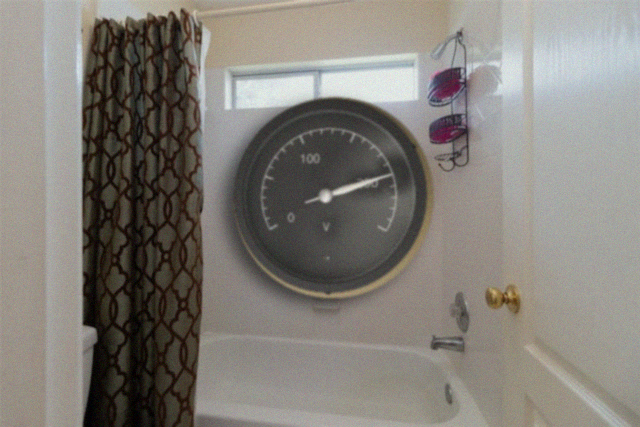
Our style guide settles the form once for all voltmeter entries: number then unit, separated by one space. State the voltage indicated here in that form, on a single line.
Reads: 200 V
